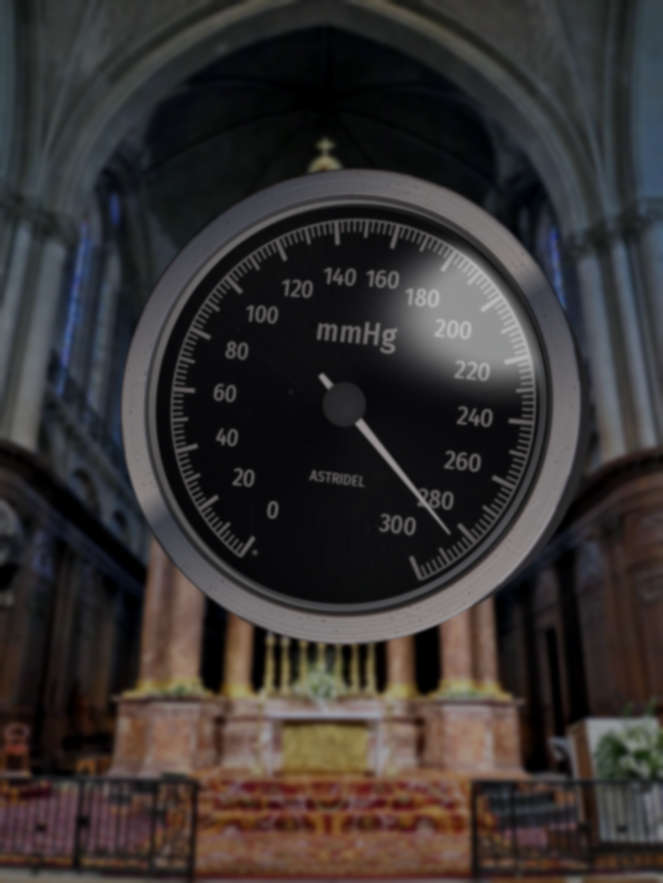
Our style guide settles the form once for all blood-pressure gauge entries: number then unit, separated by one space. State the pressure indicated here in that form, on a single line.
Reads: 284 mmHg
